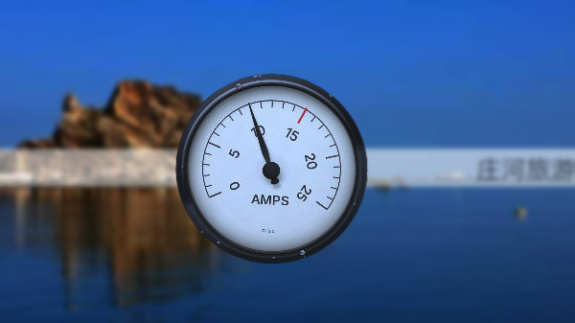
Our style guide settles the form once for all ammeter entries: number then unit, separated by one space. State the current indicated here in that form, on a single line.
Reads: 10 A
